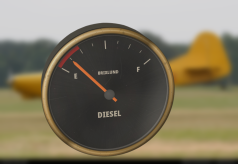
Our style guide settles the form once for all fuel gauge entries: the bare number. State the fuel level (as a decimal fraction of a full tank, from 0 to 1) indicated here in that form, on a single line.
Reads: 0.125
